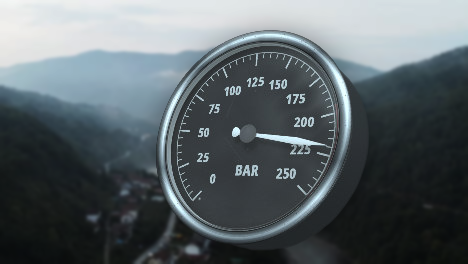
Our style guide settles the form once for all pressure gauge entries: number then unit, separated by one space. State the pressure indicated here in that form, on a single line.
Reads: 220 bar
